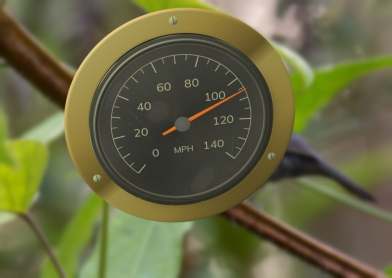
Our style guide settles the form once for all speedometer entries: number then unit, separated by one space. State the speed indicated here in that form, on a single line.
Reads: 105 mph
